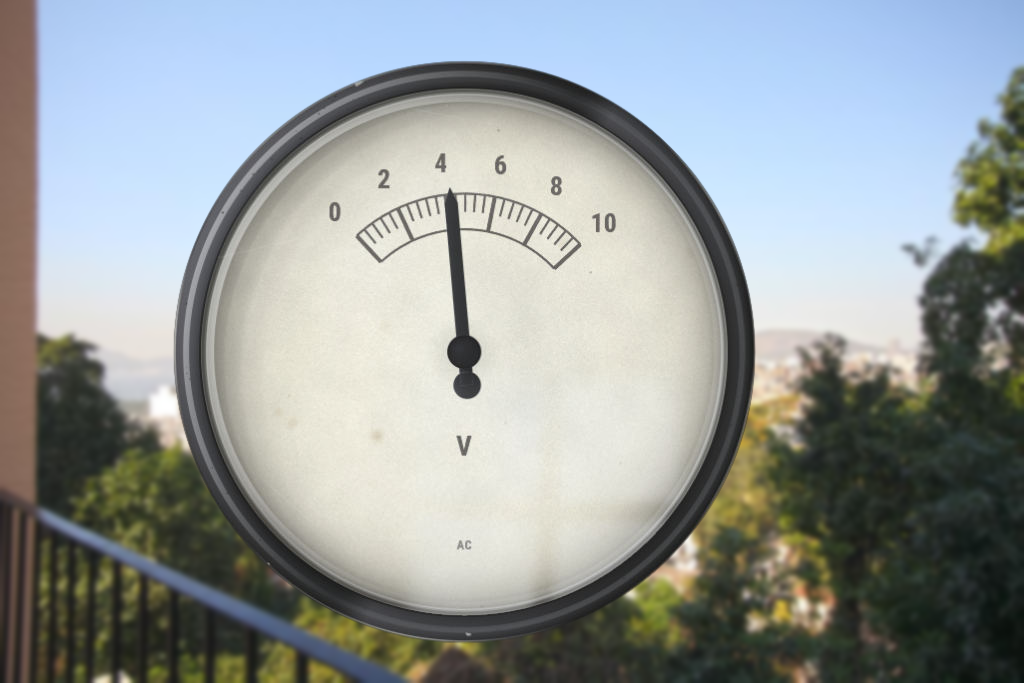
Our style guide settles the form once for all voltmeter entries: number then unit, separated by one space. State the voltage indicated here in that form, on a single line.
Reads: 4.2 V
